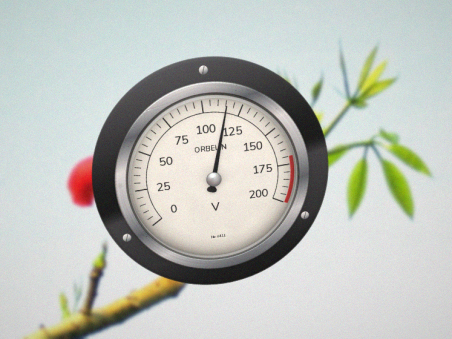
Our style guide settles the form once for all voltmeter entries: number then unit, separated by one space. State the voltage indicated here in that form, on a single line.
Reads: 115 V
